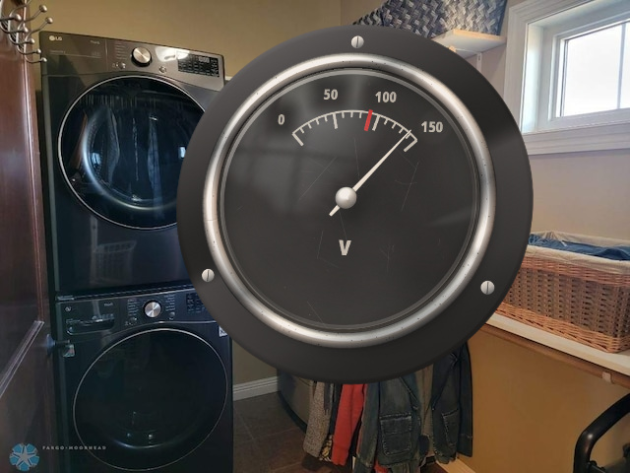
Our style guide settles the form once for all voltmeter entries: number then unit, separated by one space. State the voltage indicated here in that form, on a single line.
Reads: 140 V
